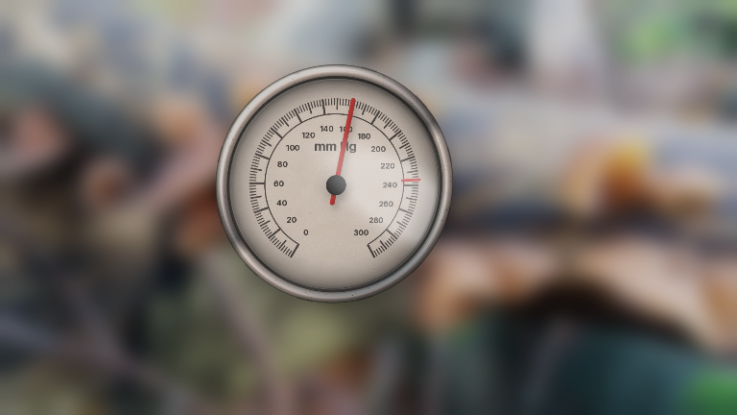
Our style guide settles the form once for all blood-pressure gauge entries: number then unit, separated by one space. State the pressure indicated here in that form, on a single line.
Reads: 160 mmHg
